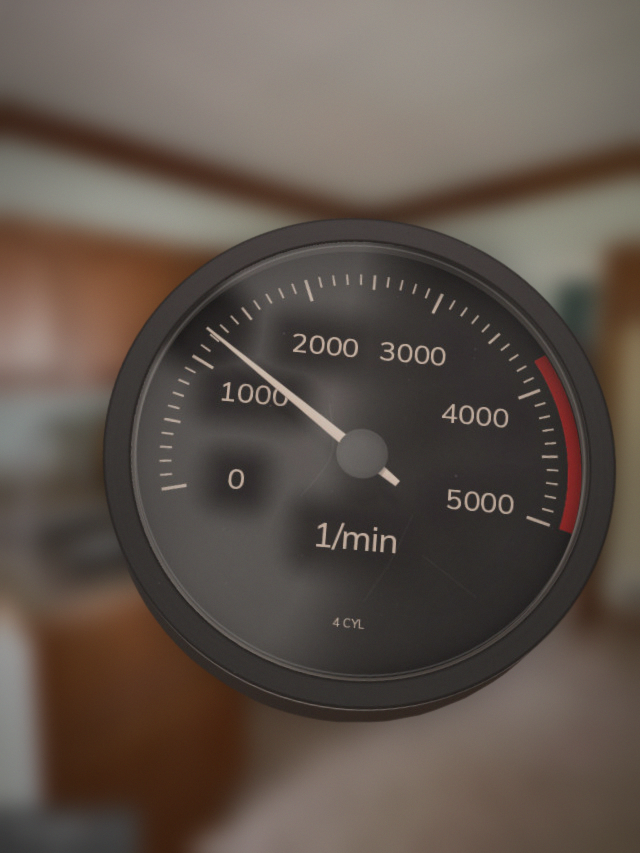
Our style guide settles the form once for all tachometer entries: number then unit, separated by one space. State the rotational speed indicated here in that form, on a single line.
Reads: 1200 rpm
